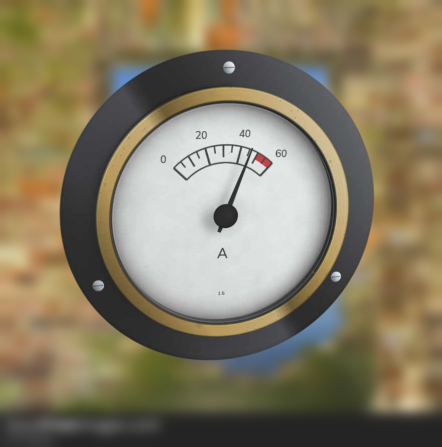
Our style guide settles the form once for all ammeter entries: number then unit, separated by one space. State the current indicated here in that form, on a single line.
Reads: 45 A
